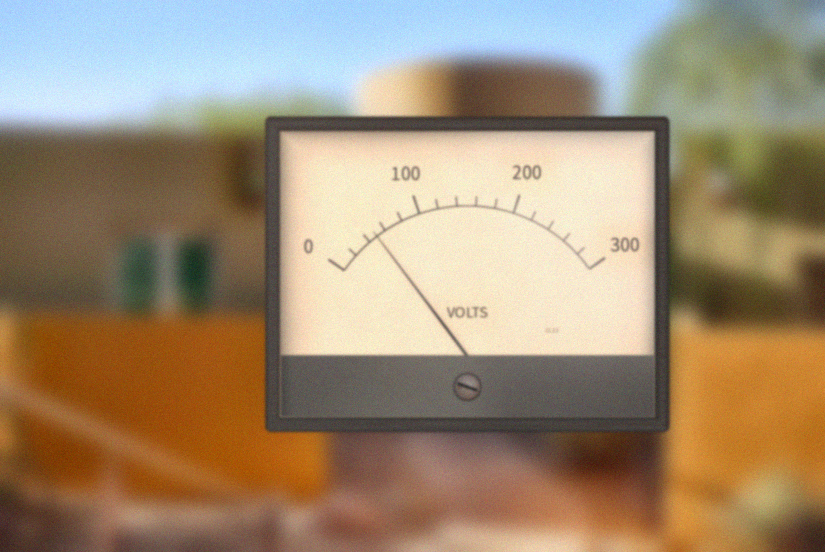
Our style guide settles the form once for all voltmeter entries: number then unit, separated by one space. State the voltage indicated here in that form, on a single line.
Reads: 50 V
